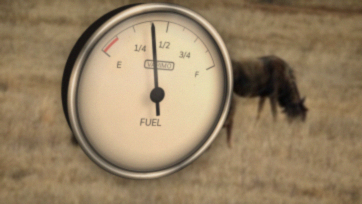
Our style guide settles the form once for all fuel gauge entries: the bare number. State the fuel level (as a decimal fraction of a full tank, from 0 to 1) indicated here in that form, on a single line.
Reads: 0.375
